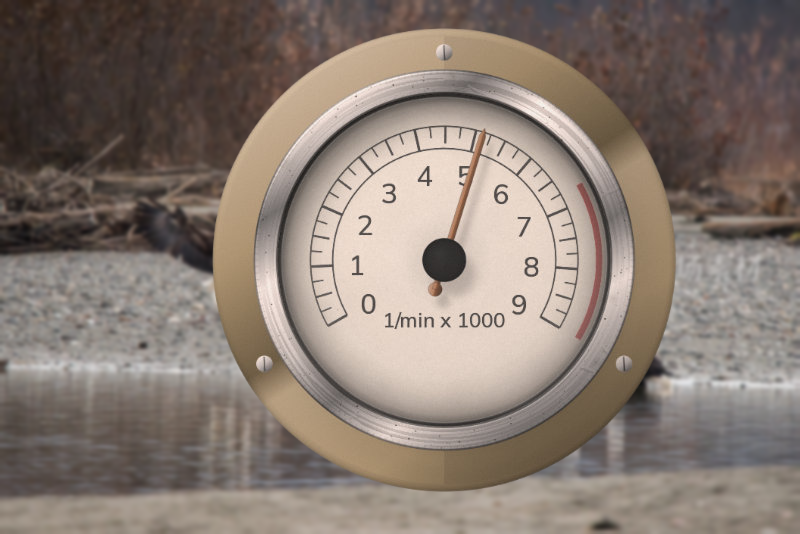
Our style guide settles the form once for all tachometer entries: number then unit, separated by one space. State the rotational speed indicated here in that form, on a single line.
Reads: 5125 rpm
